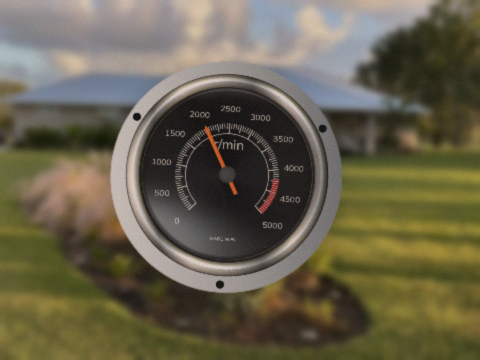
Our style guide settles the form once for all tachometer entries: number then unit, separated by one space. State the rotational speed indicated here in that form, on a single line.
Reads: 2000 rpm
